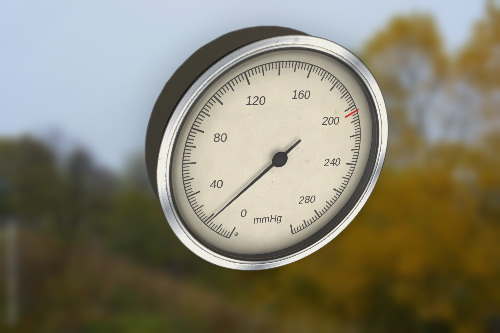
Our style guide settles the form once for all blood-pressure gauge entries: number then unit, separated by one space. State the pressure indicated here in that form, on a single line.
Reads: 20 mmHg
